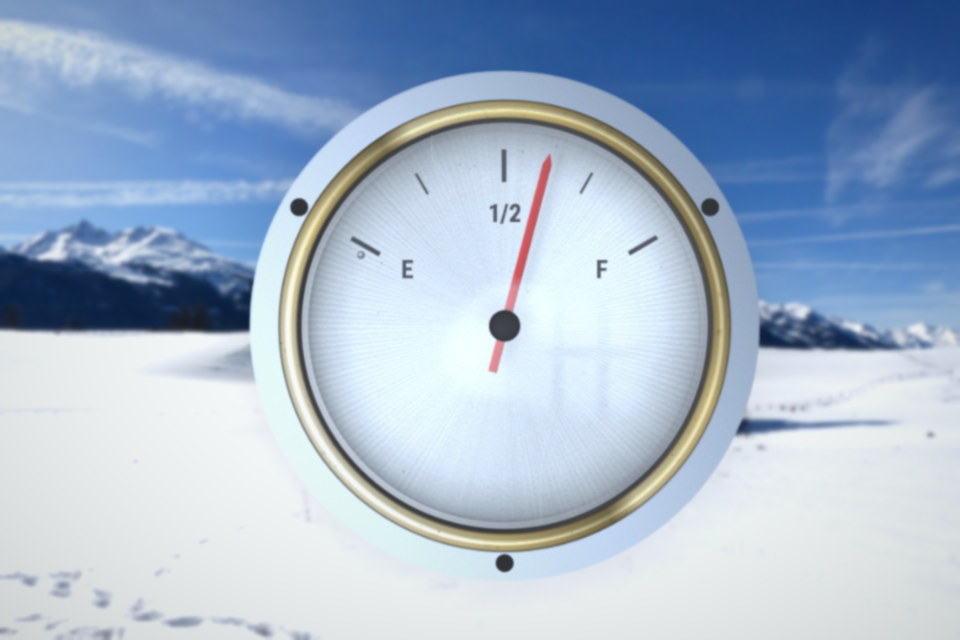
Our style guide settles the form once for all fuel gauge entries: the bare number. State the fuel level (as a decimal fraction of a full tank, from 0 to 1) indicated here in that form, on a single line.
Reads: 0.625
